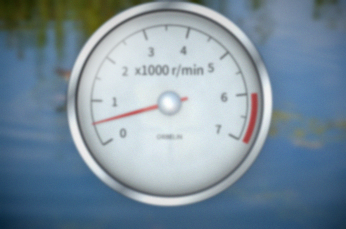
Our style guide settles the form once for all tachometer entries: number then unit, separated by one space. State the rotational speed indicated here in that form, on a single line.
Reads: 500 rpm
